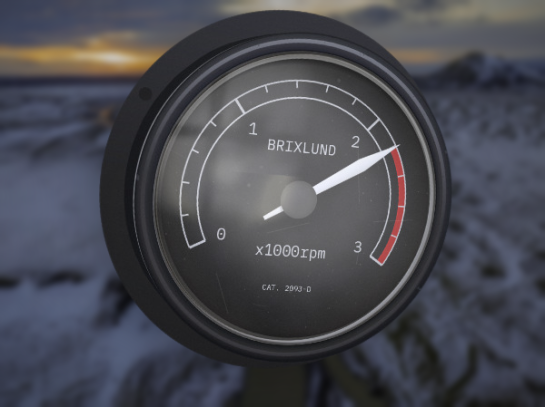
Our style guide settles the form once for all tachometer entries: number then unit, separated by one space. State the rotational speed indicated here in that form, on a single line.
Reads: 2200 rpm
